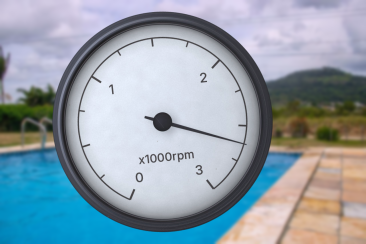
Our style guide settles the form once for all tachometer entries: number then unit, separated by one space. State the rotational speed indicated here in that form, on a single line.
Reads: 2625 rpm
